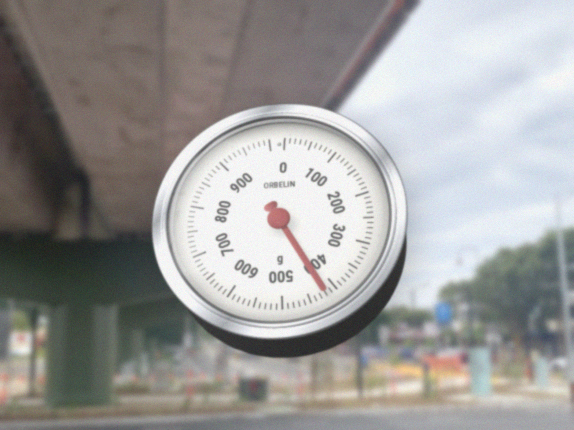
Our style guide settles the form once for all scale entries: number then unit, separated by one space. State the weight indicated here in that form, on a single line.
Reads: 420 g
